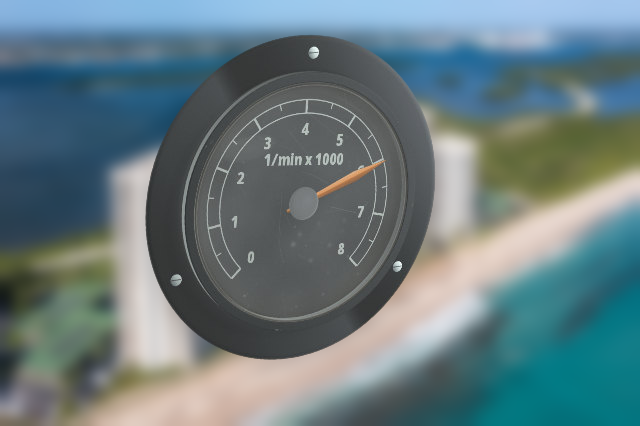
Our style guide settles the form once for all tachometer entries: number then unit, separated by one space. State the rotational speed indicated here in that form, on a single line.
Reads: 6000 rpm
